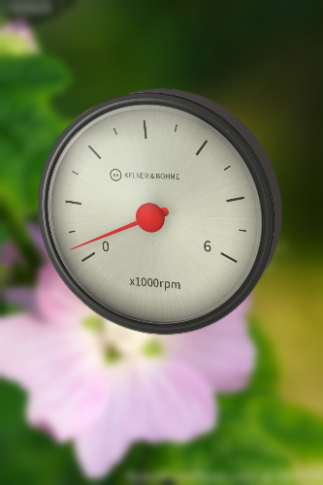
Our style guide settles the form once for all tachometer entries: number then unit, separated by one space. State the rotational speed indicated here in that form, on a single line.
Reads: 250 rpm
